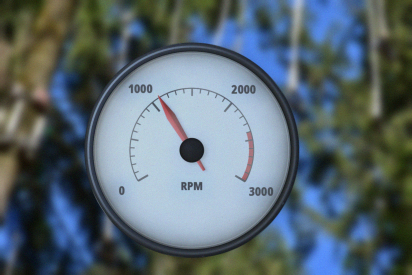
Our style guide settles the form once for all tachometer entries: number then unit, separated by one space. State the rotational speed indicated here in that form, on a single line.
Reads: 1100 rpm
